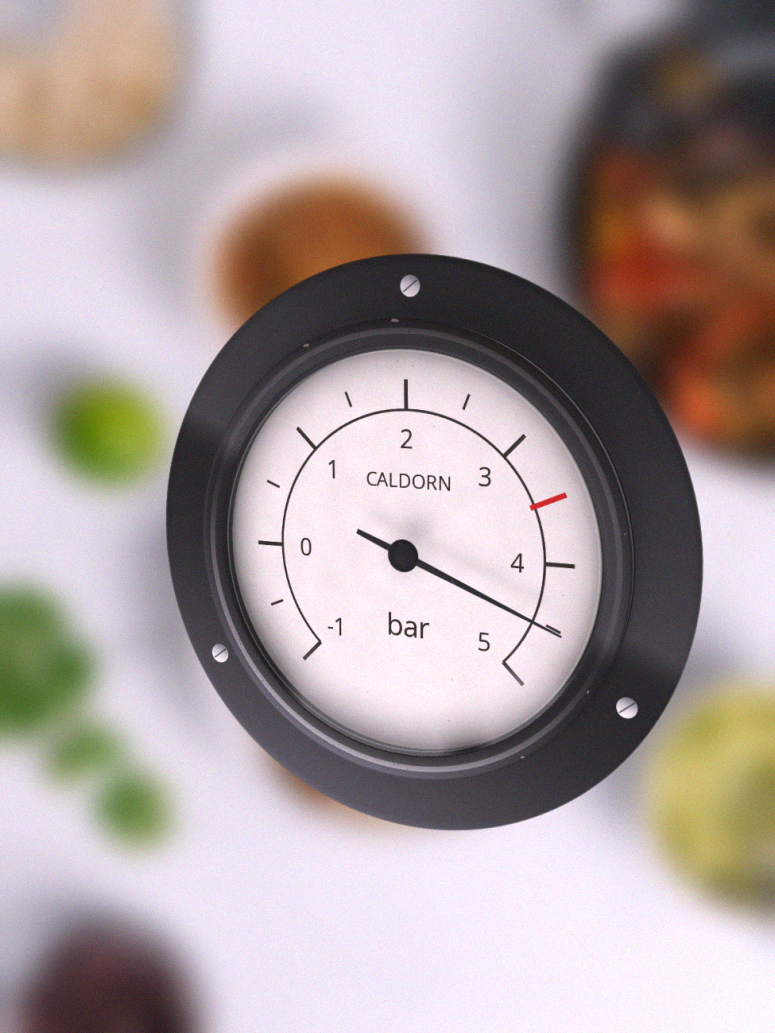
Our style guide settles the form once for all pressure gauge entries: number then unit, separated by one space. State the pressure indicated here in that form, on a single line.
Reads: 4.5 bar
